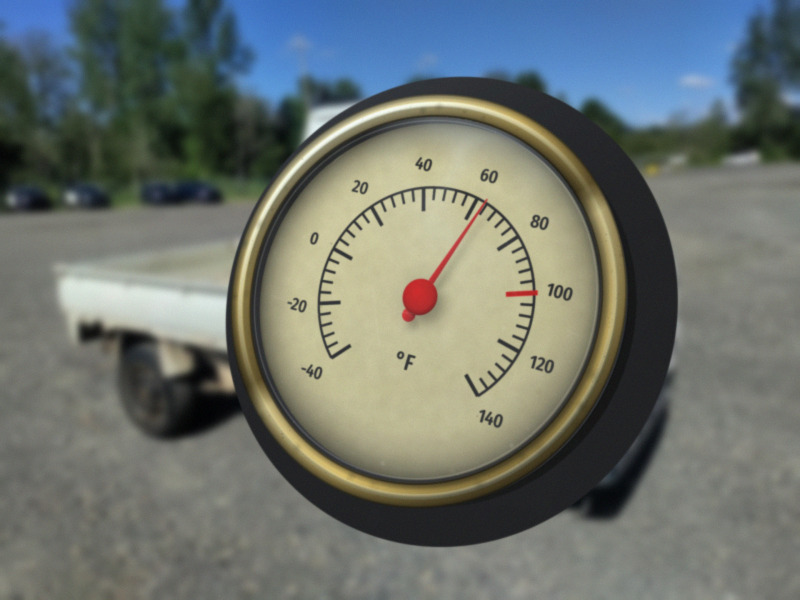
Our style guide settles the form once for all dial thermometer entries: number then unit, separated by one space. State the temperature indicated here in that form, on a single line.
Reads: 64 °F
